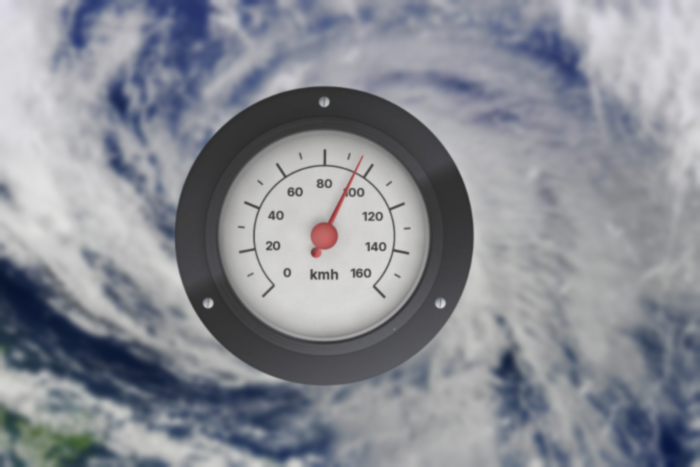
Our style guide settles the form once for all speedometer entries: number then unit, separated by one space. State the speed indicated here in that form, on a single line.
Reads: 95 km/h
